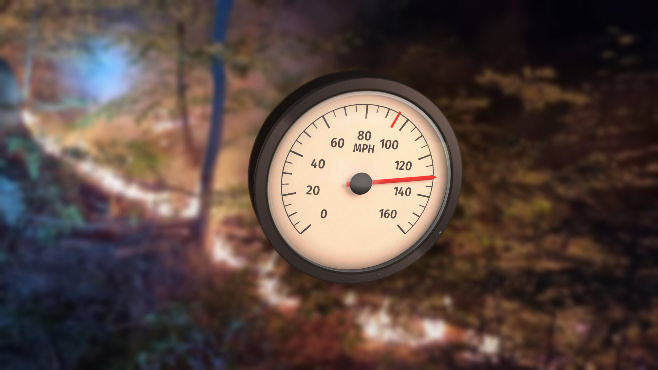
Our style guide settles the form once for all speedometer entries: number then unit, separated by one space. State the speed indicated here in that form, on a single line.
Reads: 130 mph
